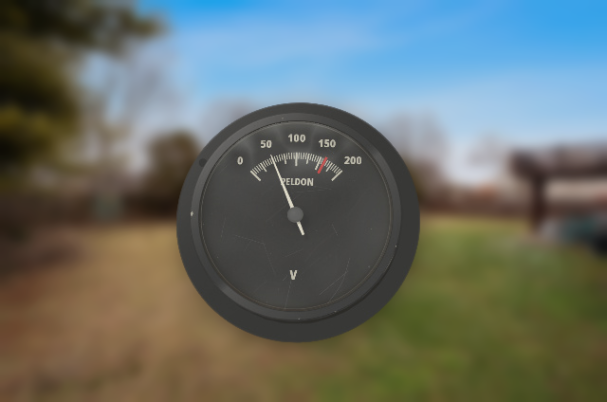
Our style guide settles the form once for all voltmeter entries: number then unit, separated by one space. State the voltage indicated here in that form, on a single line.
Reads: 50 V
